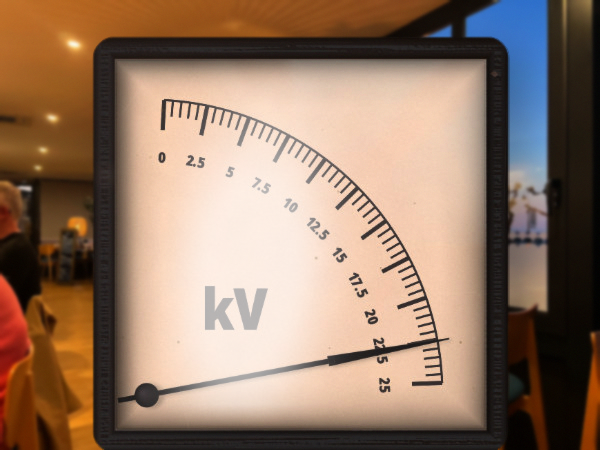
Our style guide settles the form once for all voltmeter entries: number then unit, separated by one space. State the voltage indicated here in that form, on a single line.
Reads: 22.5 kV
